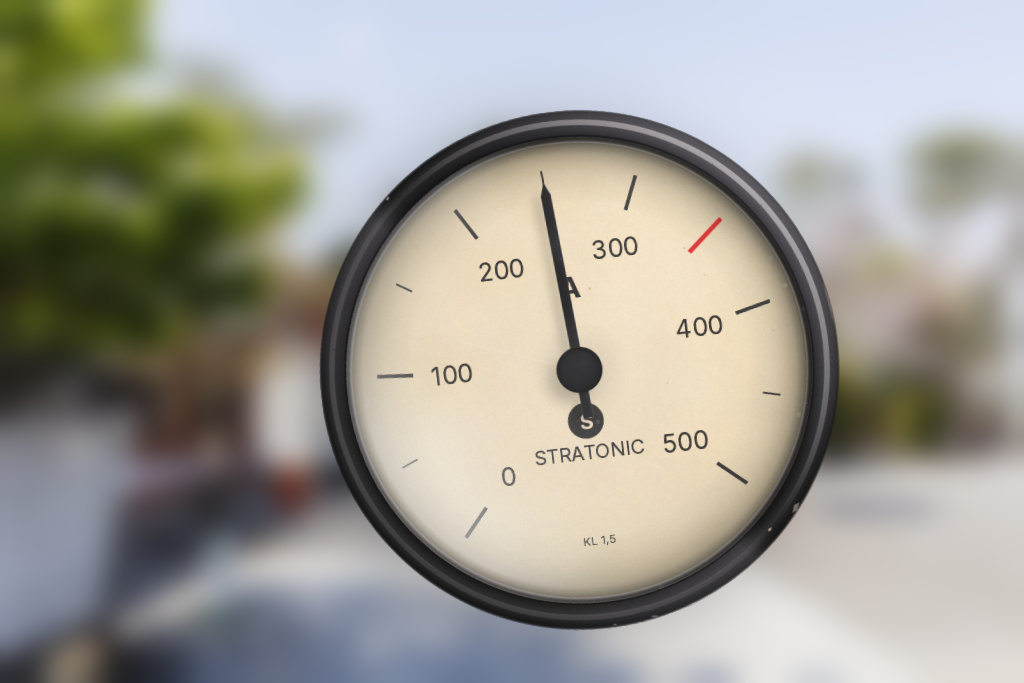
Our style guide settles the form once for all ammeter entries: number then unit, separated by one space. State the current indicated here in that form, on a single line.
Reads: 250 A
